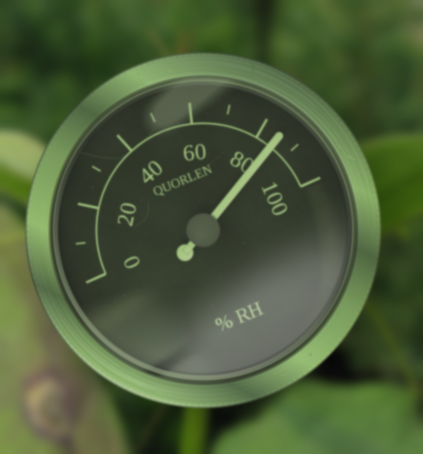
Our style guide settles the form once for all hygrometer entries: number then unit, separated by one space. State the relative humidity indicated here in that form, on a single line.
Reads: 85 %
